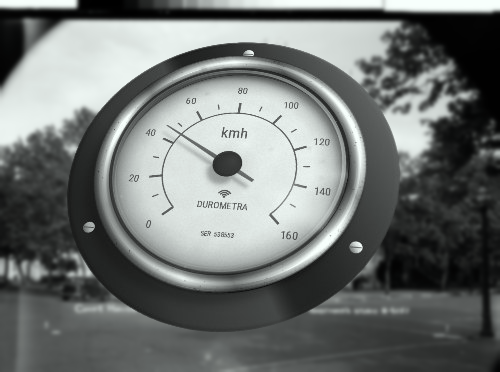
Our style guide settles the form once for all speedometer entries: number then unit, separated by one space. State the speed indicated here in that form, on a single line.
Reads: 45 km/h
